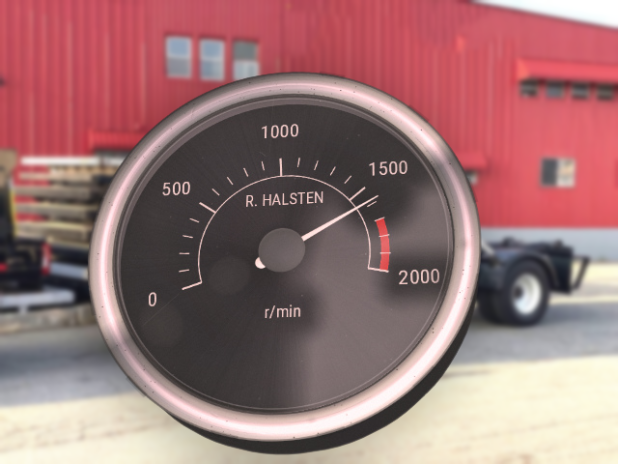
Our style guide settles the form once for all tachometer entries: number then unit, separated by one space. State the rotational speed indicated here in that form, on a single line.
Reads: 1600 rpm
